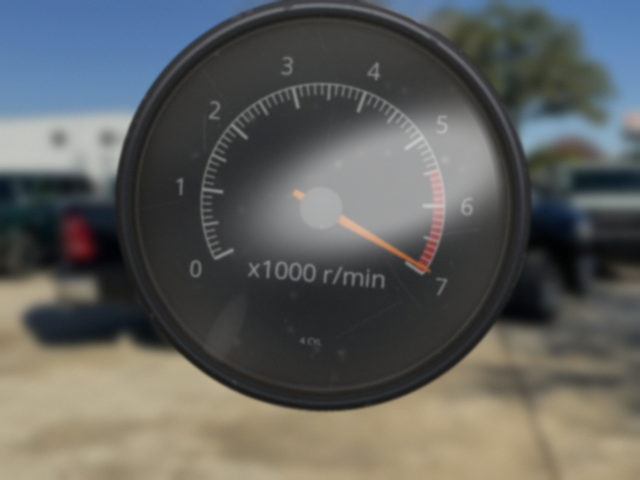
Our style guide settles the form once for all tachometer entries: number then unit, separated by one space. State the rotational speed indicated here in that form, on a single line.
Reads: 6900 rpm
